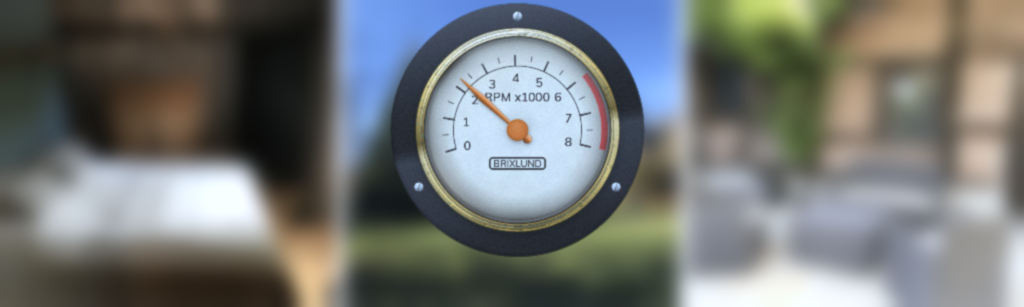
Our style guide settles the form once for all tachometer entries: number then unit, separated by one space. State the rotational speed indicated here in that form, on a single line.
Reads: 2250 rpm
